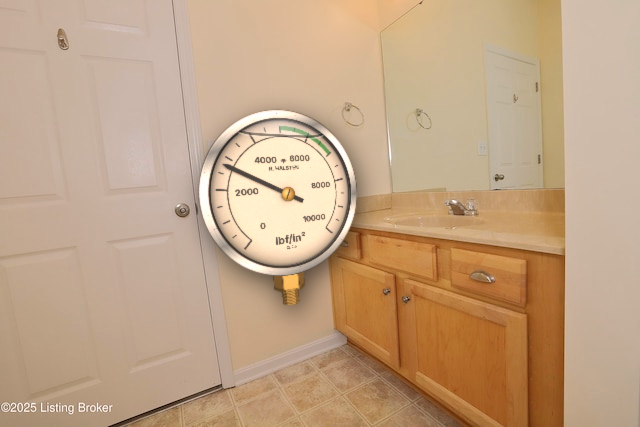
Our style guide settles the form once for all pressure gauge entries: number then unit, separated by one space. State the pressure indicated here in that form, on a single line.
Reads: 2750 psi
